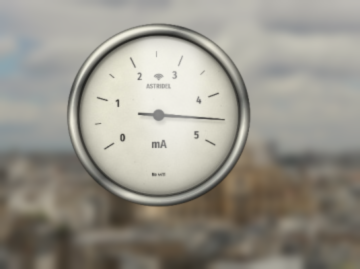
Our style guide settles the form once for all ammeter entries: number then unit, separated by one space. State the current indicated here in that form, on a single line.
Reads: 4.5 mA
